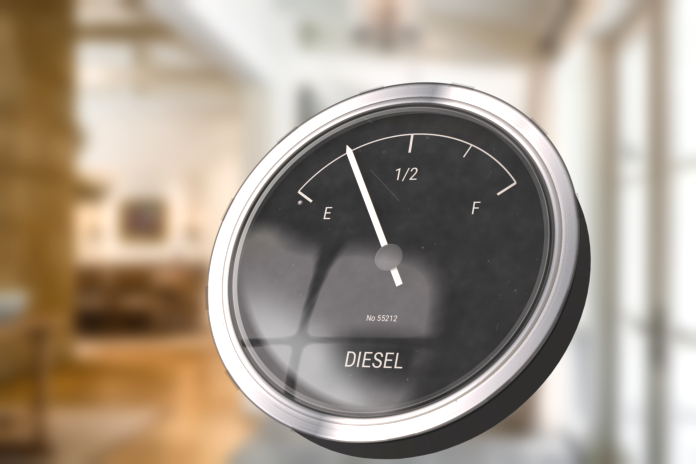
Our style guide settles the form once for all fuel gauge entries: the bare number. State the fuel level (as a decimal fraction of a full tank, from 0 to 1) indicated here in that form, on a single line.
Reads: 0.25
